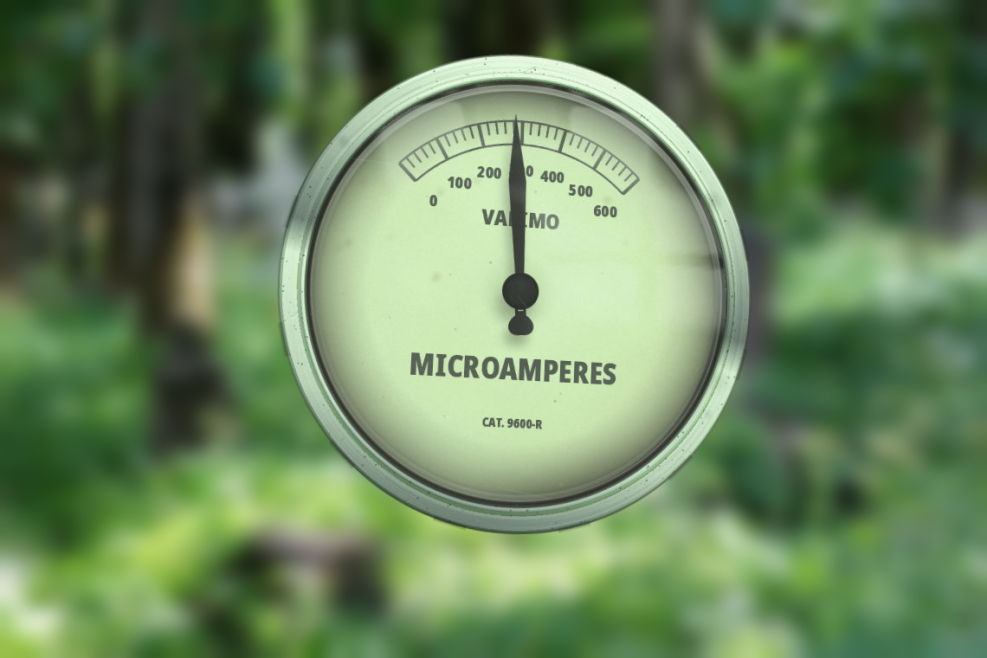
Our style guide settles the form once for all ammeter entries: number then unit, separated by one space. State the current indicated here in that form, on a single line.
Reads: 280 µA
